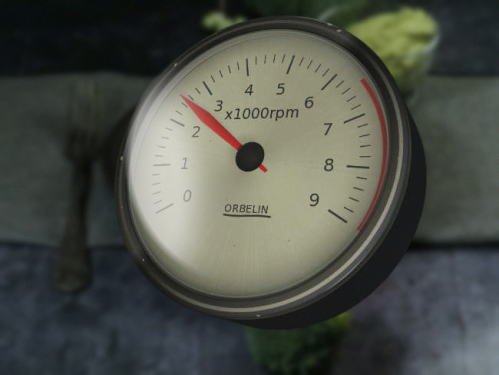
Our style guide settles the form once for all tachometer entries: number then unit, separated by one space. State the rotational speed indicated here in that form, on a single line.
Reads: 2500 rpm
